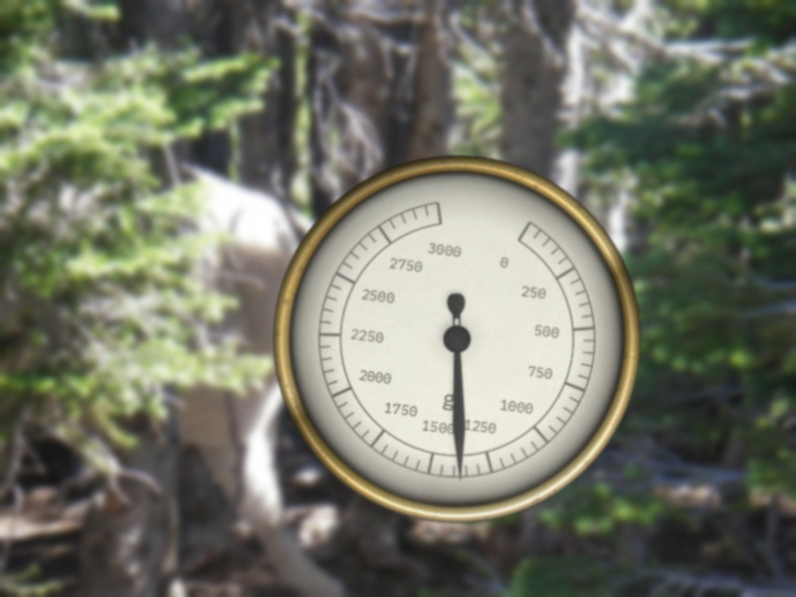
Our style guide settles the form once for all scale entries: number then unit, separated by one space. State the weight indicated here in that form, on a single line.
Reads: 1375 g
